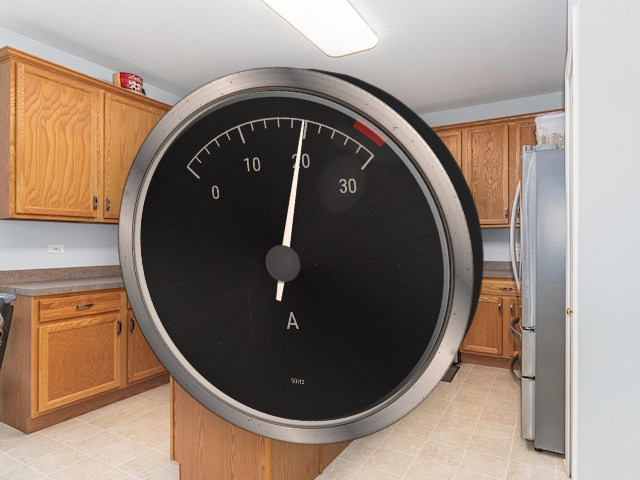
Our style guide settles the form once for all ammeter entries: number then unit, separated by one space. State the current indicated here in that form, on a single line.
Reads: 20 A
